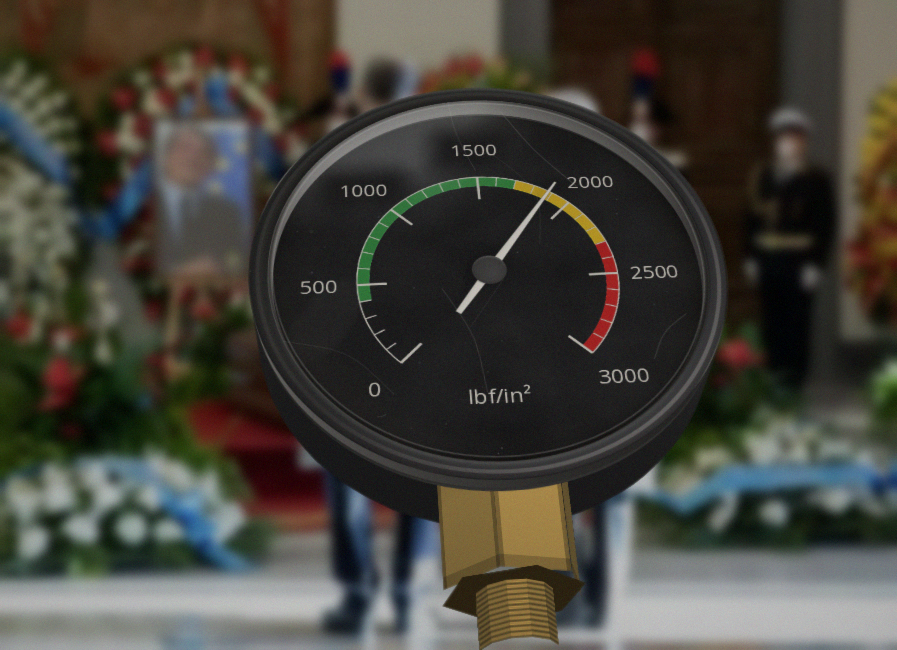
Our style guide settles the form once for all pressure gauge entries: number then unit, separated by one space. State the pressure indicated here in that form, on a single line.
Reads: 1900 psi
